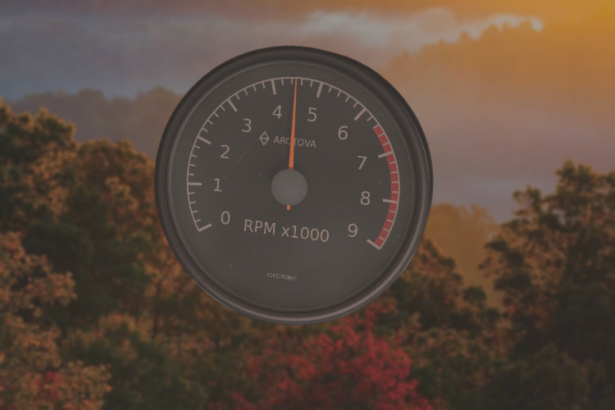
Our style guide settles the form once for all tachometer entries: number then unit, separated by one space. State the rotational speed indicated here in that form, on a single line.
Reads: 4500 rpm
